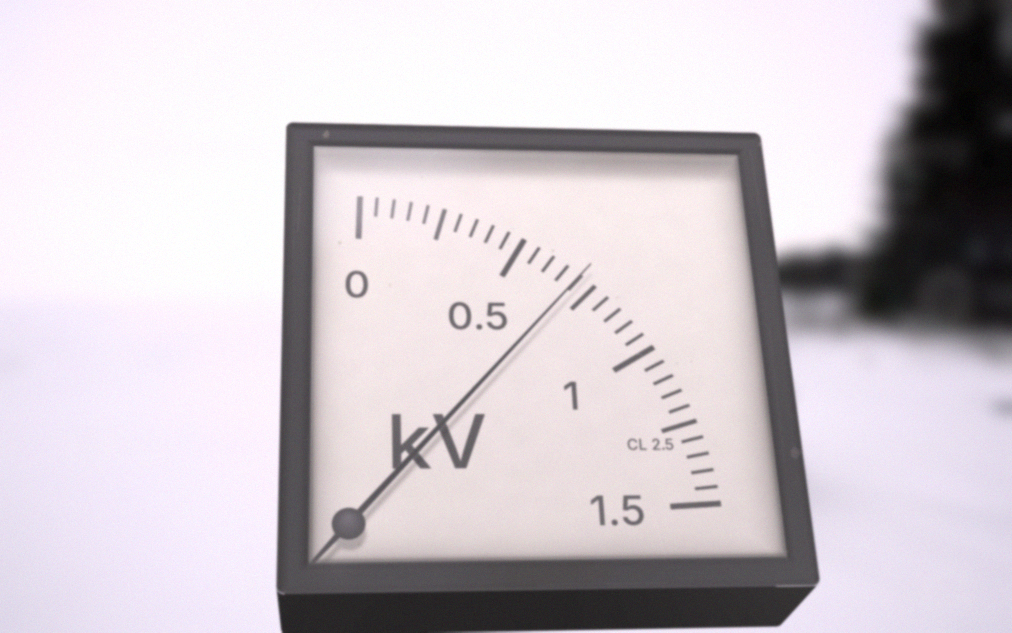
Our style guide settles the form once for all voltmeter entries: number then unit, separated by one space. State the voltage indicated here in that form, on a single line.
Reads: 0.7 kV
